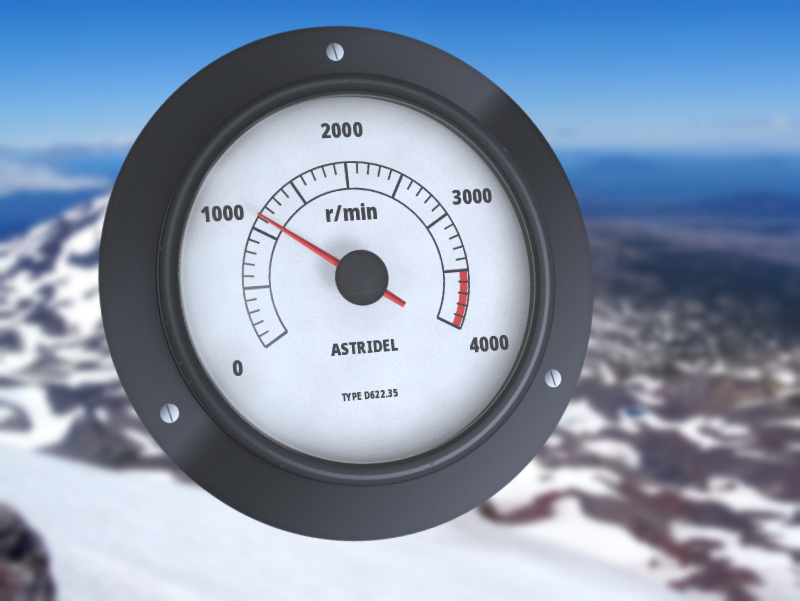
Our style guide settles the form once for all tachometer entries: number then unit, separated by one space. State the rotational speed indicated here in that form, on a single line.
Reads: 1100 rpm
